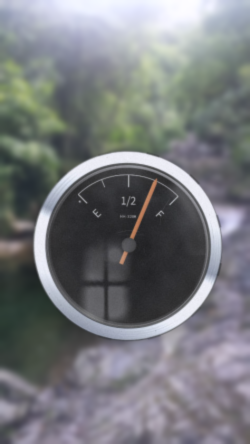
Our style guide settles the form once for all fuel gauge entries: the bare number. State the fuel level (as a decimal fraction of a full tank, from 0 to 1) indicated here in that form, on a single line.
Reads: 0.75
